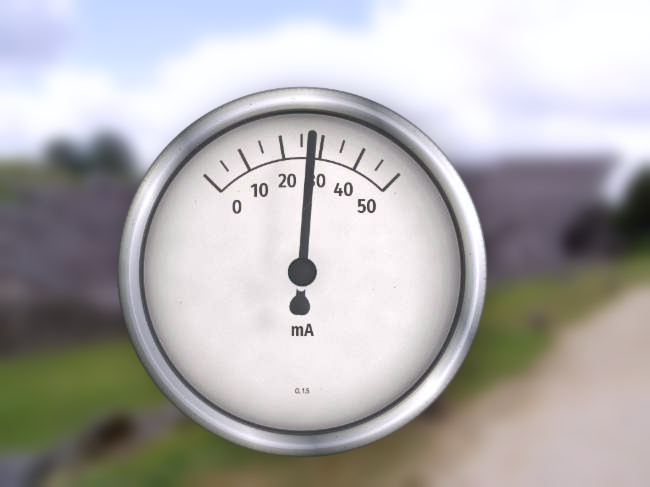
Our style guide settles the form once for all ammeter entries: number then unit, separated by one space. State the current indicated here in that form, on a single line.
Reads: 27.5 mA
